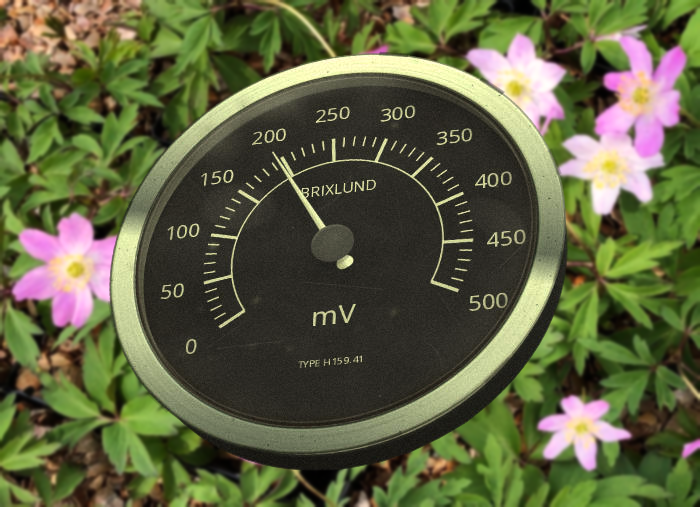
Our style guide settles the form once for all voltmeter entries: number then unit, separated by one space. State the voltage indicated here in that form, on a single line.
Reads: 195 mV
